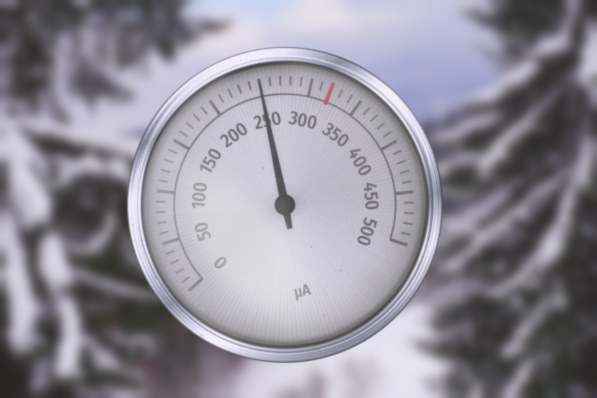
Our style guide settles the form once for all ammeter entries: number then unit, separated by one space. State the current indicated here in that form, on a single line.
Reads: 250 µA
